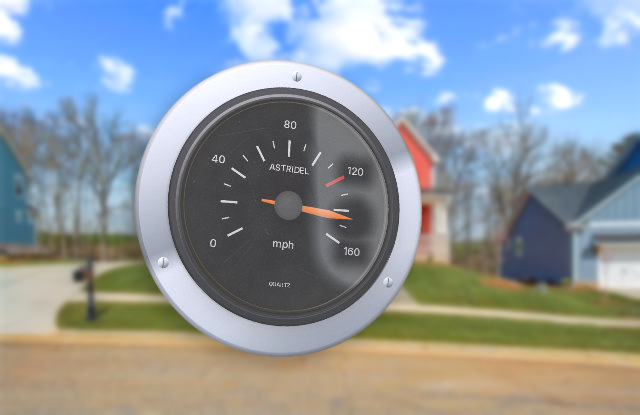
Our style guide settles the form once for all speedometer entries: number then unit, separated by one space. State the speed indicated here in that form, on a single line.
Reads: 145 mph
